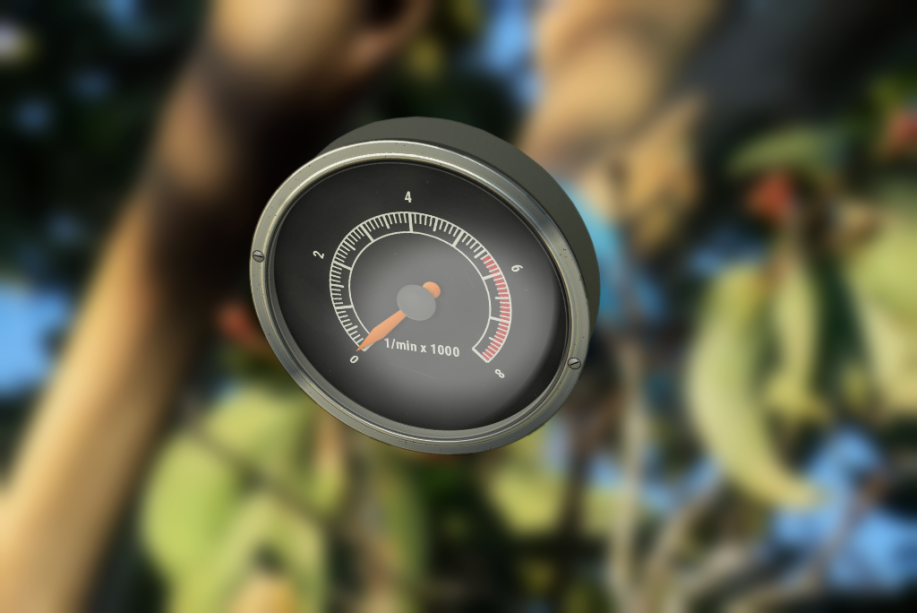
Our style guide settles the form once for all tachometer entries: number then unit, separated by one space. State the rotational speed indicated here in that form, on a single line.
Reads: 100 rpm
